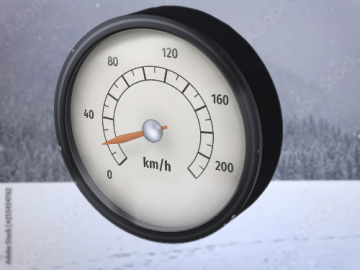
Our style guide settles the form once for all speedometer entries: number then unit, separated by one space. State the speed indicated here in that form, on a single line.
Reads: 20 km/h
